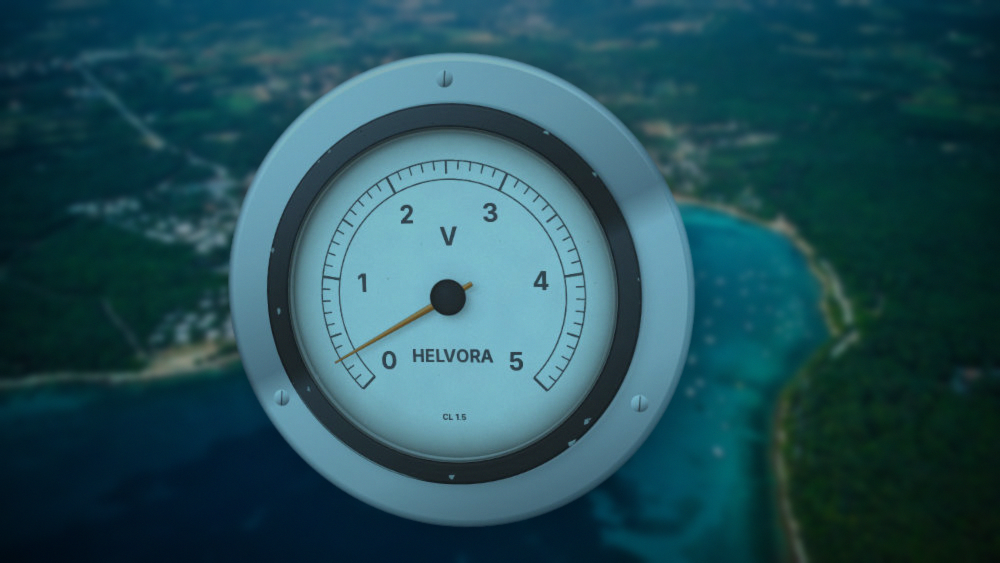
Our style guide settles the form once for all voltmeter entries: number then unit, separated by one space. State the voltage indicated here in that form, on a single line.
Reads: 0.3 V
